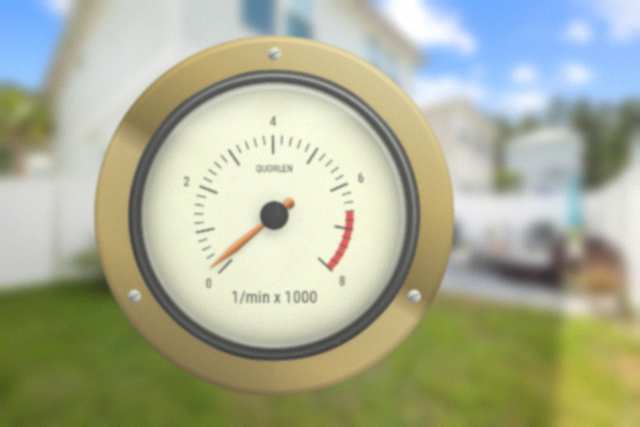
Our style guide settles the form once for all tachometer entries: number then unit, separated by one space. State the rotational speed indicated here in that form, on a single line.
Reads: 200 rpm
